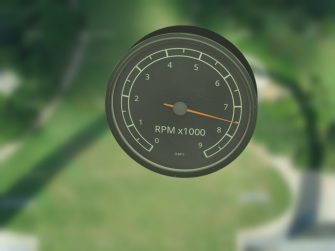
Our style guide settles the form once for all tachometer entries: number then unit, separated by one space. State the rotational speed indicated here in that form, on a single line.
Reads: 7500 rpm
